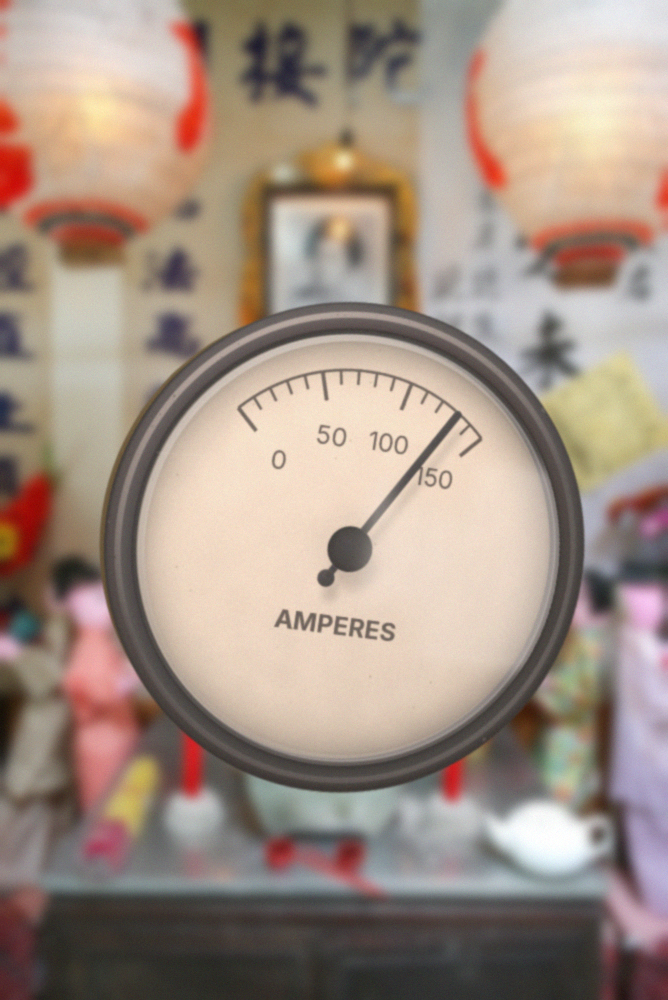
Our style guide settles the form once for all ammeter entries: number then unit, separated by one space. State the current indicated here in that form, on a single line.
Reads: 130 A
